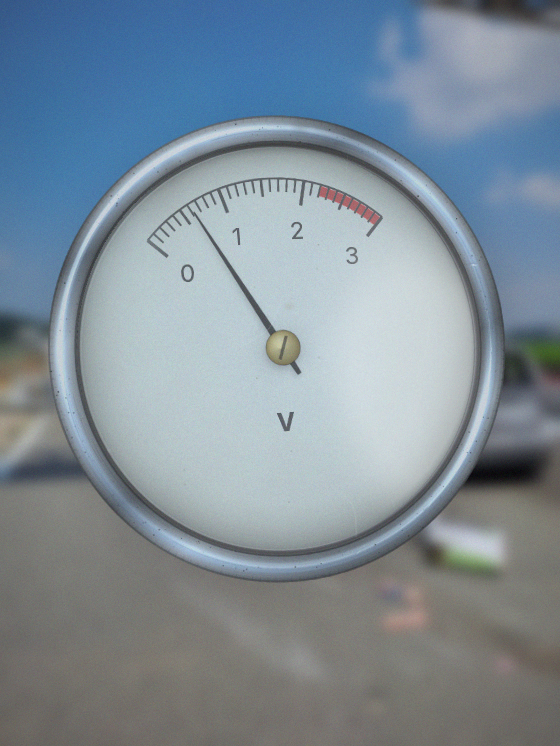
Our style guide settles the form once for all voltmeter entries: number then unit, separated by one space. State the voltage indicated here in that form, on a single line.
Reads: 0.6 V
